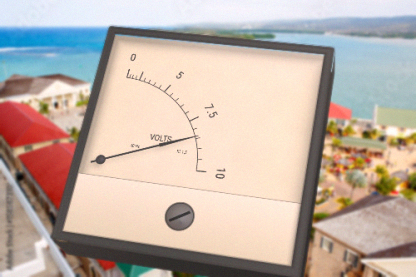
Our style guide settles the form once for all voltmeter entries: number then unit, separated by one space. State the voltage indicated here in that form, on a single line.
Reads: 8.5 V
